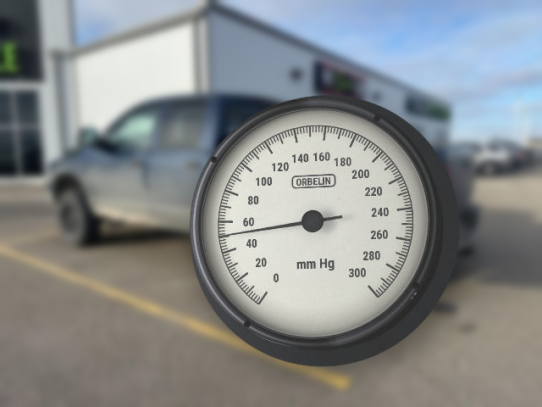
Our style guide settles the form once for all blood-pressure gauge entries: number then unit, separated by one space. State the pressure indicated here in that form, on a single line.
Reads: 50 mmHg
